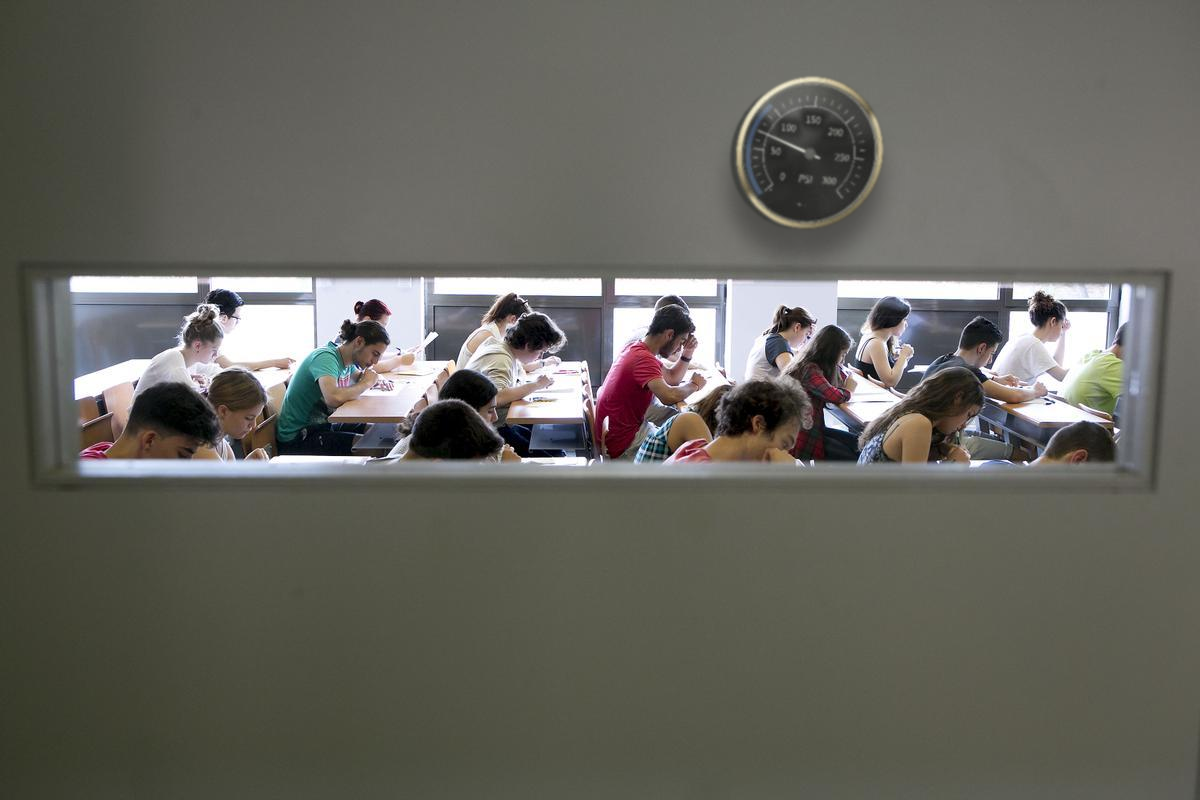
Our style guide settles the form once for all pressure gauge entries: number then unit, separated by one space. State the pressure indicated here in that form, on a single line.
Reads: 70 psi
